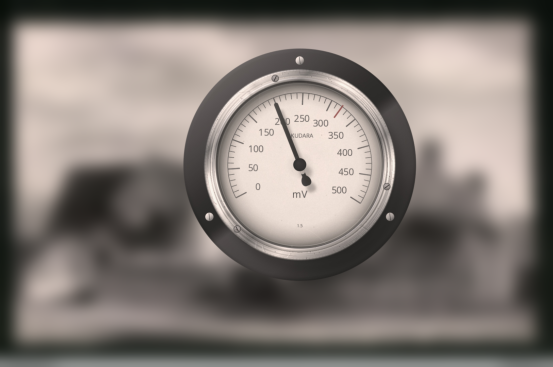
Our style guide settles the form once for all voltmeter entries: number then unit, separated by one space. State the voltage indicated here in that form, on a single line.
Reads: 200 mV
